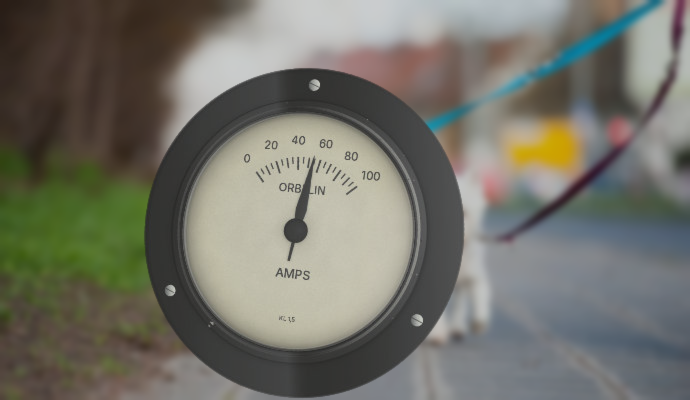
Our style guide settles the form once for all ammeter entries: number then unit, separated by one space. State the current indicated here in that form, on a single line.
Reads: 55 A
